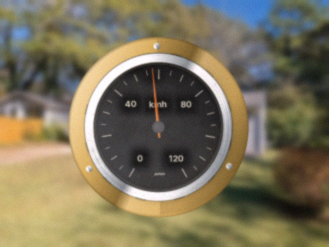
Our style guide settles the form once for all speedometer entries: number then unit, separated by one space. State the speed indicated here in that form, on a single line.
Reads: 57.5 km/h
